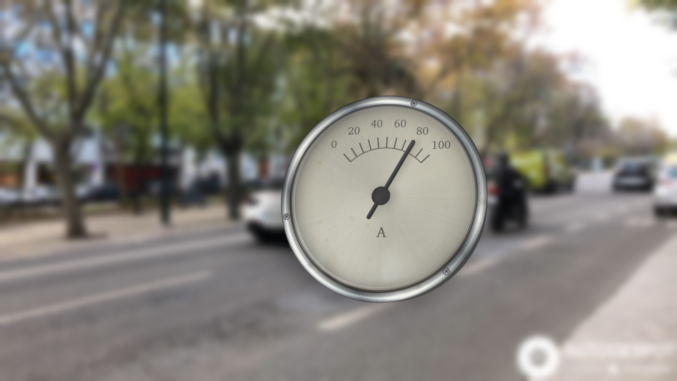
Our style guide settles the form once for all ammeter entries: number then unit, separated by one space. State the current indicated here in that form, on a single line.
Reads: 80 A
